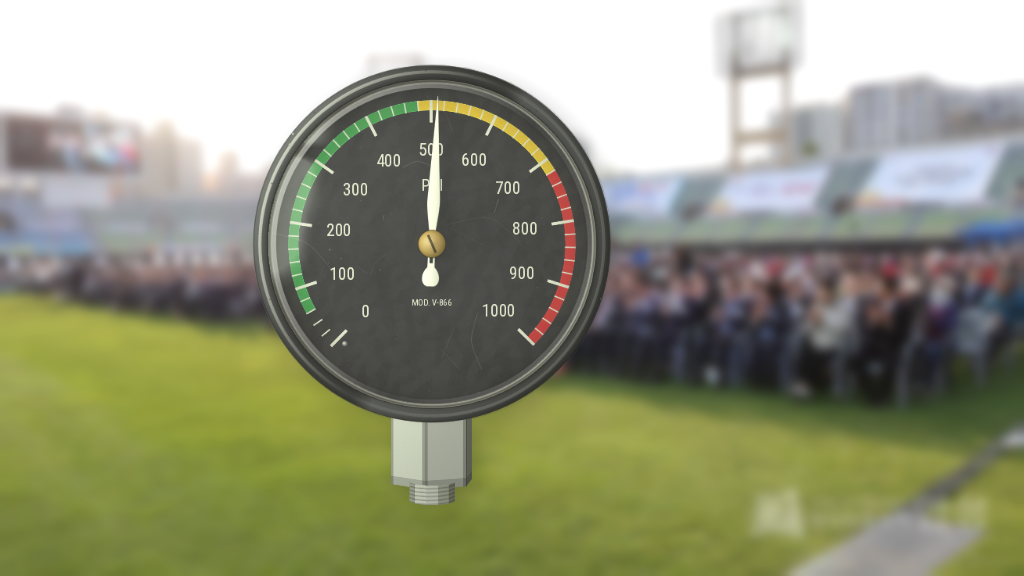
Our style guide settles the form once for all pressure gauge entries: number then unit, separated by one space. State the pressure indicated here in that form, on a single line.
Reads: 510 psi
